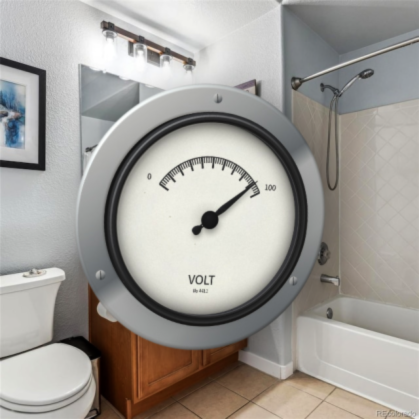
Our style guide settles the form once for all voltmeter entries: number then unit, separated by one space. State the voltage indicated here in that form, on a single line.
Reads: 90 V
